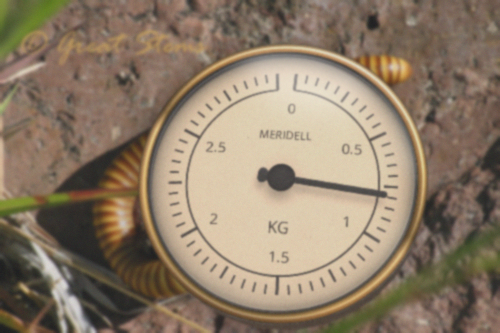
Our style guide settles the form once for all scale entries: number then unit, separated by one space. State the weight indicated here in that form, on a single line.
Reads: 0.8 kg
